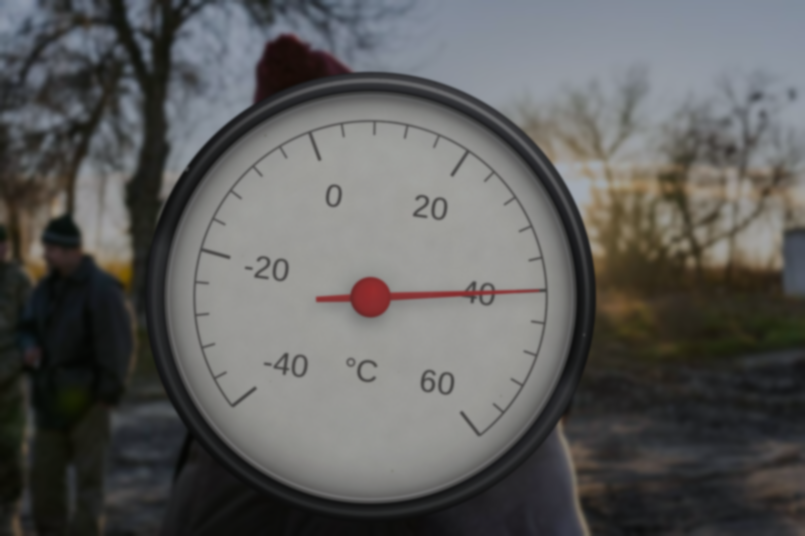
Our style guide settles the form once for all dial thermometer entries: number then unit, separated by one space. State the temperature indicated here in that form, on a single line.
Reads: 40 °C
